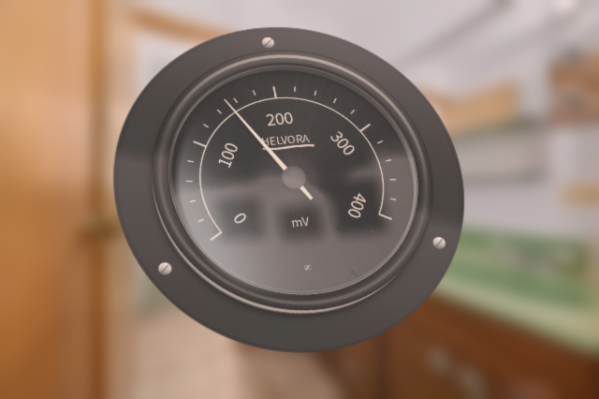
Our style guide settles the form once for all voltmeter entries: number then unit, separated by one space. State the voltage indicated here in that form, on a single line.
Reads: 150 mV
